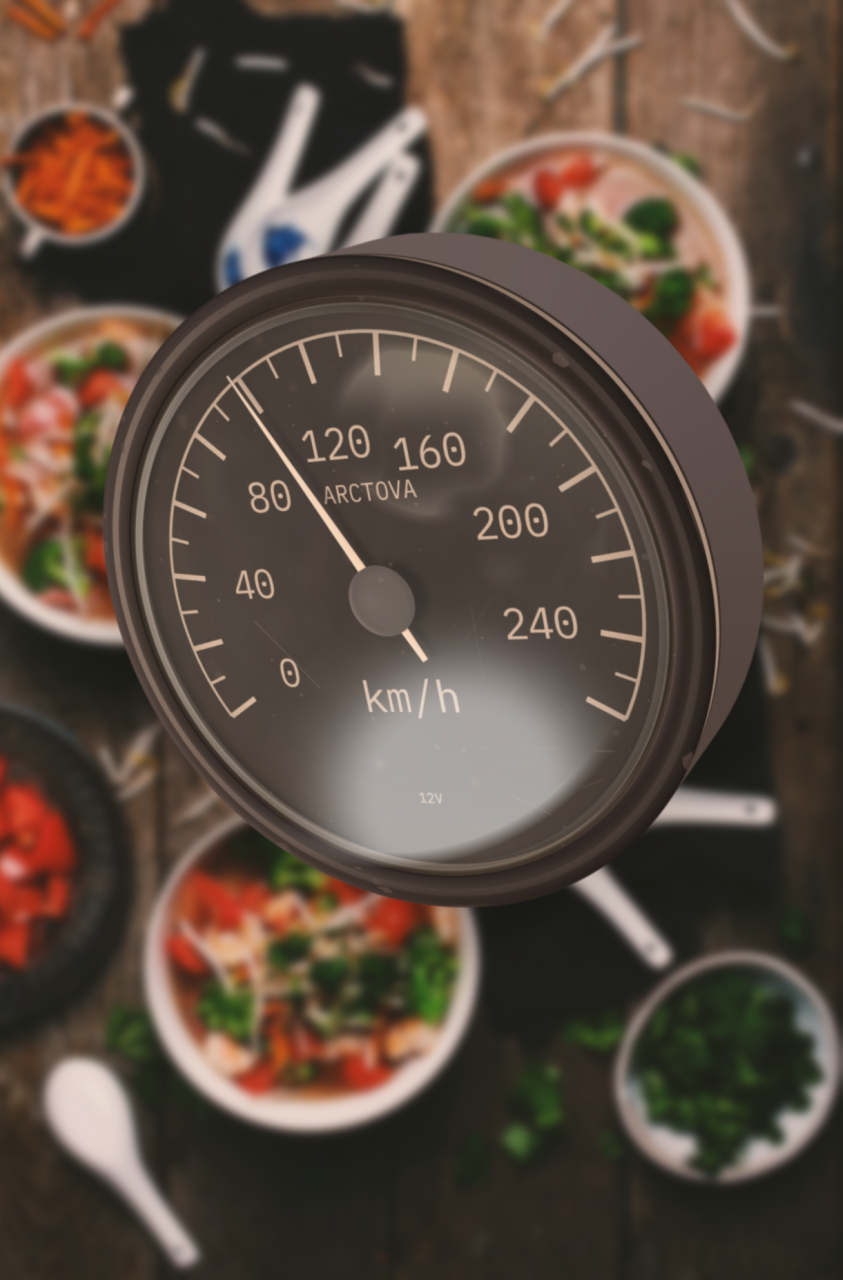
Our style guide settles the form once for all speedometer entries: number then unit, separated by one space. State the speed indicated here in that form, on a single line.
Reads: 100 km/h
